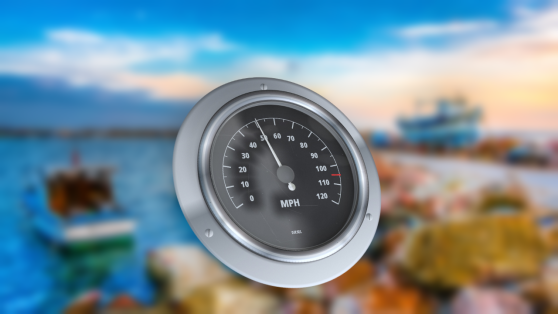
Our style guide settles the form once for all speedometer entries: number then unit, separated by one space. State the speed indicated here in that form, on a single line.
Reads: 50 mph
